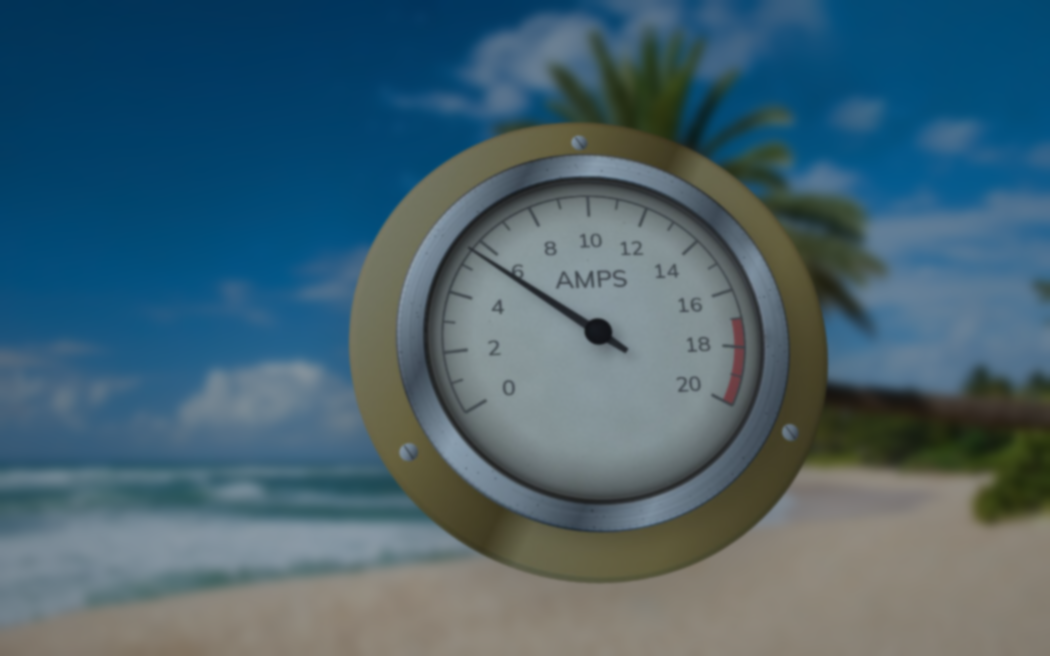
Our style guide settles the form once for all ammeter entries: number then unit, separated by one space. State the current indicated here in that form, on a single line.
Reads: 5.5 A
